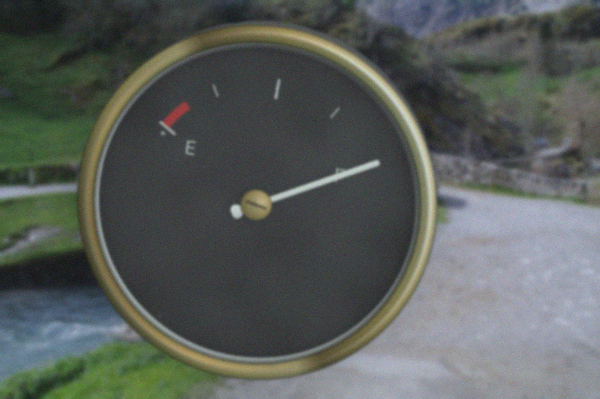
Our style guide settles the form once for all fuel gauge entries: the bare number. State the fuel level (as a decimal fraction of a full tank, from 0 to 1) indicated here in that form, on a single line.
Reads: 1
